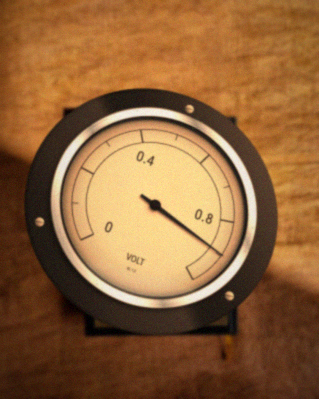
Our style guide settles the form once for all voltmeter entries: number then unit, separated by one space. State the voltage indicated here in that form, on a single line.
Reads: 0.9 V
